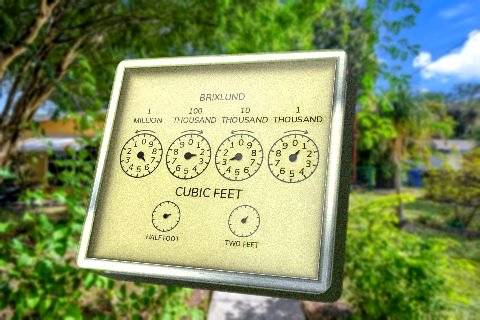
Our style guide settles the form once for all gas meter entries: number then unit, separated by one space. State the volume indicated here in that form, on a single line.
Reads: 623100 ft³
